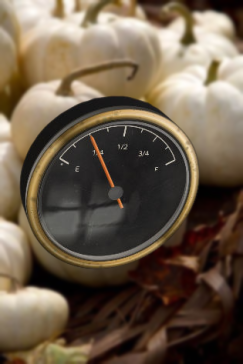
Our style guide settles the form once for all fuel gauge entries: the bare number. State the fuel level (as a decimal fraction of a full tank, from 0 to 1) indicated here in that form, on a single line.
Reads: 0.25
